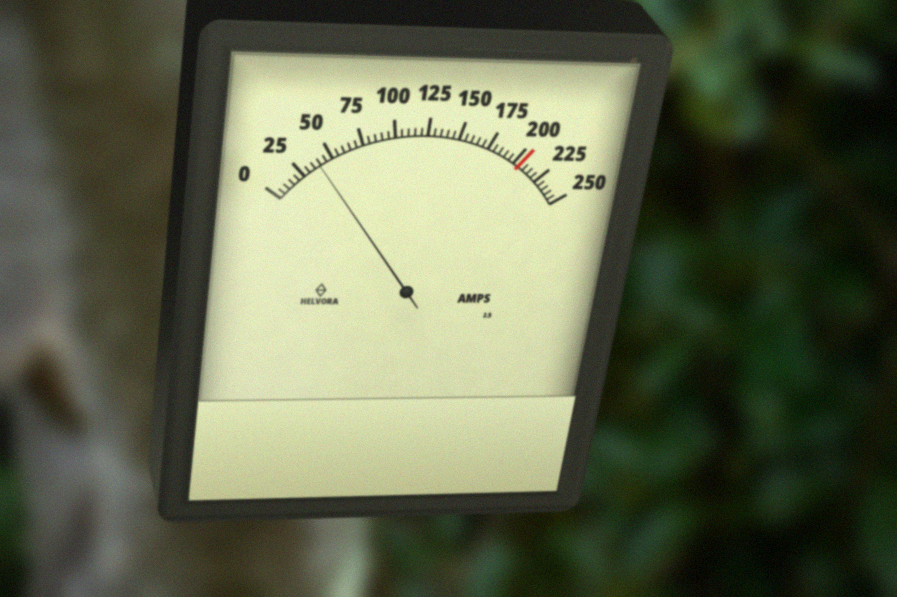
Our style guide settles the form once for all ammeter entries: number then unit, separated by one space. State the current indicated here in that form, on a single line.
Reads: 40 A
